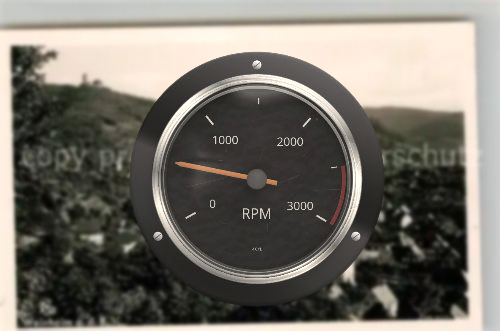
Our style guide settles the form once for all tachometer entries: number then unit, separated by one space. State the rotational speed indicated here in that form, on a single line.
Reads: 500 rpm
